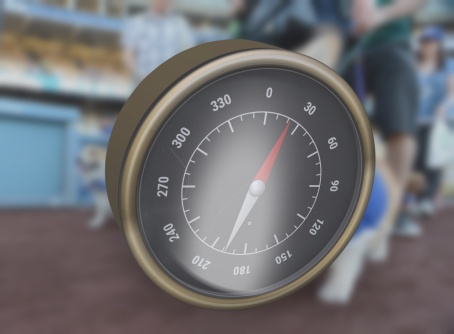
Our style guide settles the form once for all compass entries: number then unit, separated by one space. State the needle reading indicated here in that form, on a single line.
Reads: 20 °
